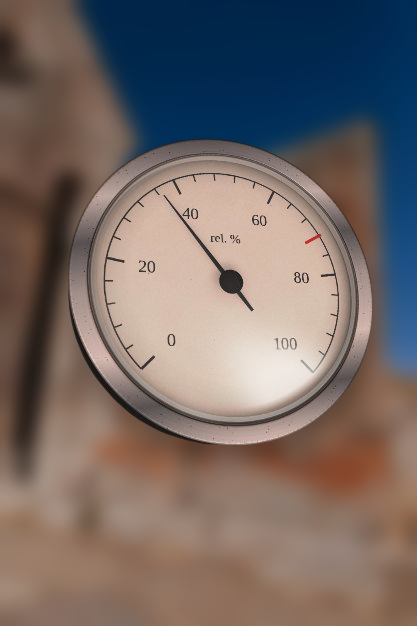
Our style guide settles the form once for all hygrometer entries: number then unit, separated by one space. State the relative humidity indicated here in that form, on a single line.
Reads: 36 %
